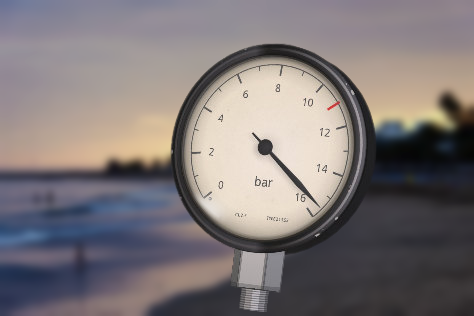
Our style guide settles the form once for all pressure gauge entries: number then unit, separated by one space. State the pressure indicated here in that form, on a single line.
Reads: 15.5 bar
